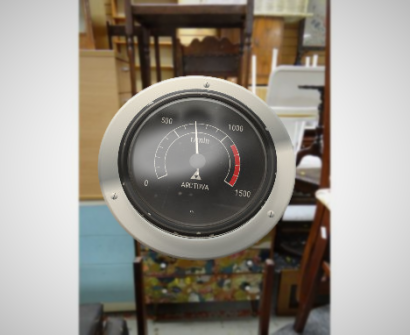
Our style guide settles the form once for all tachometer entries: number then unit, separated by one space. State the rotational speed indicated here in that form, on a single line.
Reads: 700 rpm
